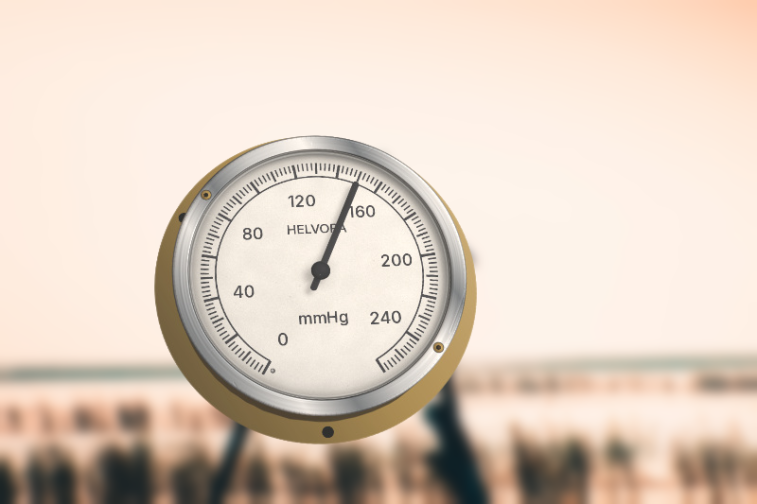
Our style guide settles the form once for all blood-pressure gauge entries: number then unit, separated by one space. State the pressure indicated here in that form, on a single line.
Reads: 150 mmHg
